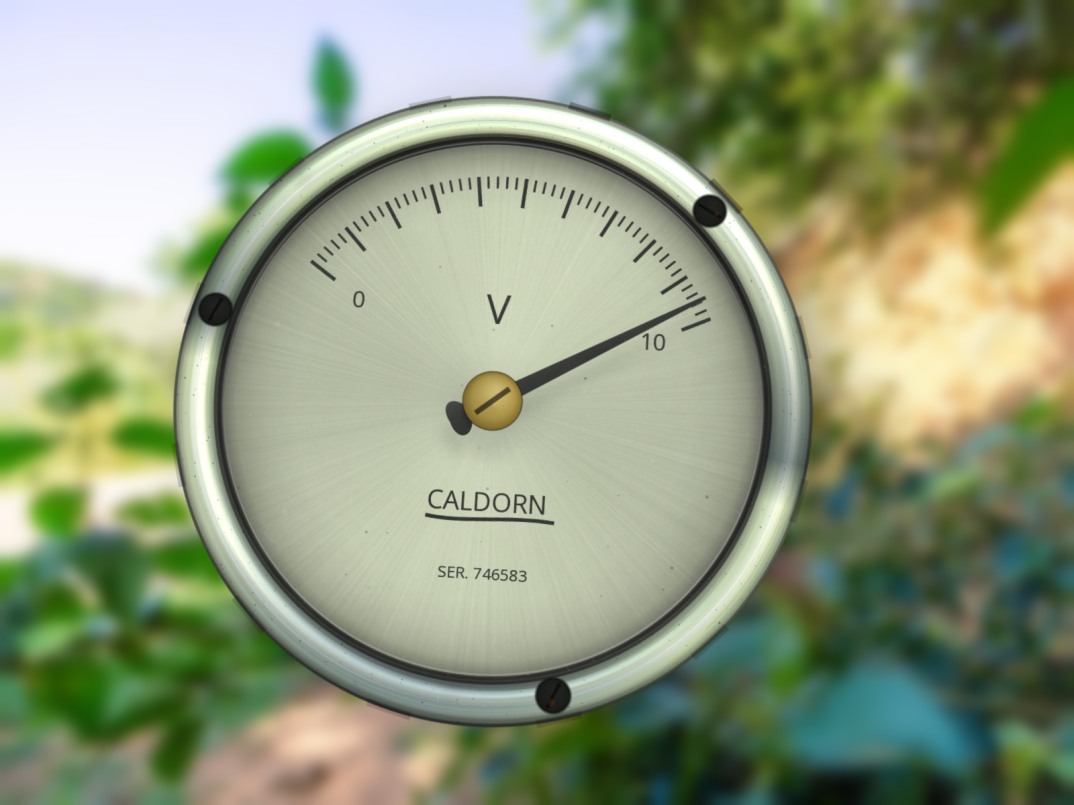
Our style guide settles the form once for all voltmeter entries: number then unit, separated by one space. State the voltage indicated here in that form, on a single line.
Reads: 9.6 V
